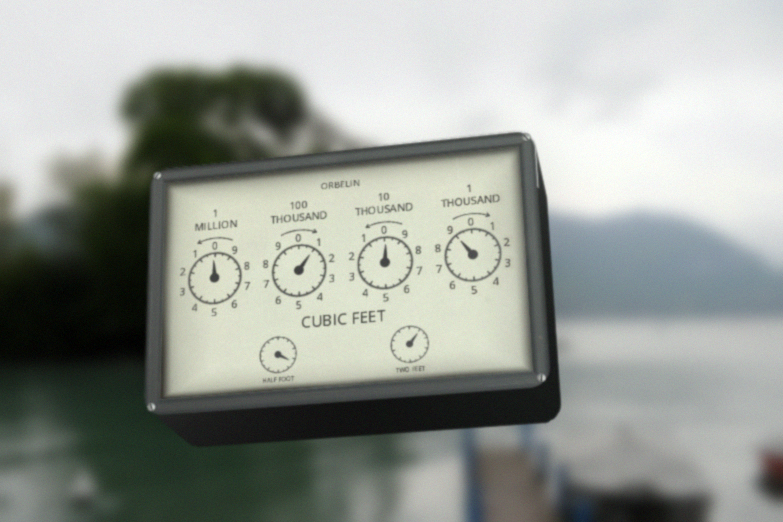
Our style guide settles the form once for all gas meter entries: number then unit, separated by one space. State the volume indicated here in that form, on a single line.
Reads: 9900 ft³
